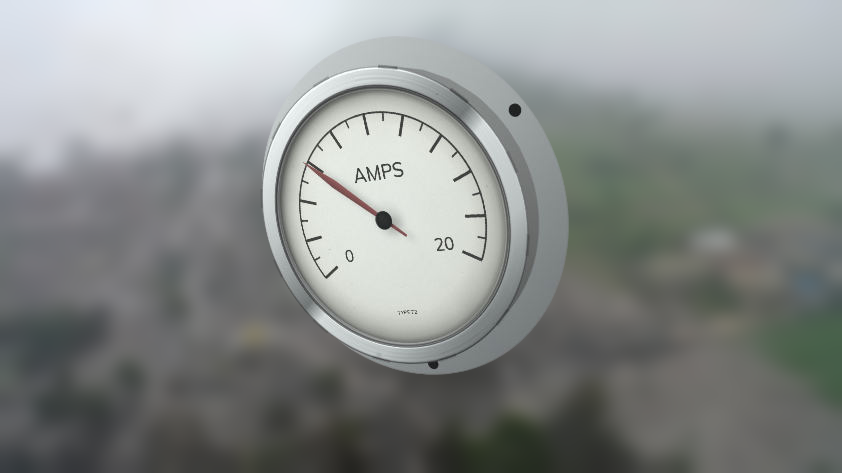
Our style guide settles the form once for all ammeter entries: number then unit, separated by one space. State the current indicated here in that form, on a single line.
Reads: 6 A
